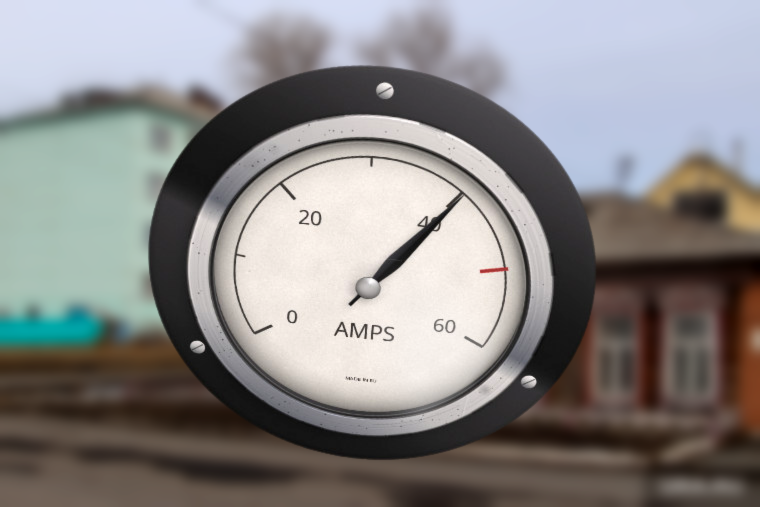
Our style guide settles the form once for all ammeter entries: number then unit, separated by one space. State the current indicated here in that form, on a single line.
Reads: 40 A
